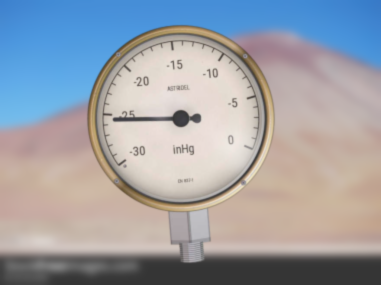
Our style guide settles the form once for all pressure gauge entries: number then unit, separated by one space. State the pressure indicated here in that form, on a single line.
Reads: -25.5 inHg
